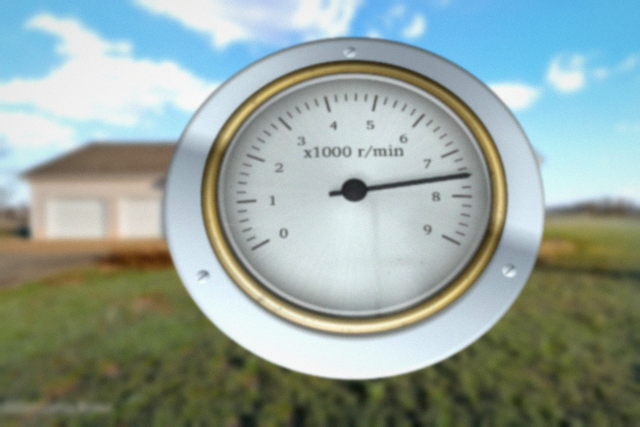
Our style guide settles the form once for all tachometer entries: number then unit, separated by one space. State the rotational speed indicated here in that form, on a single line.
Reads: 7600 rpm
